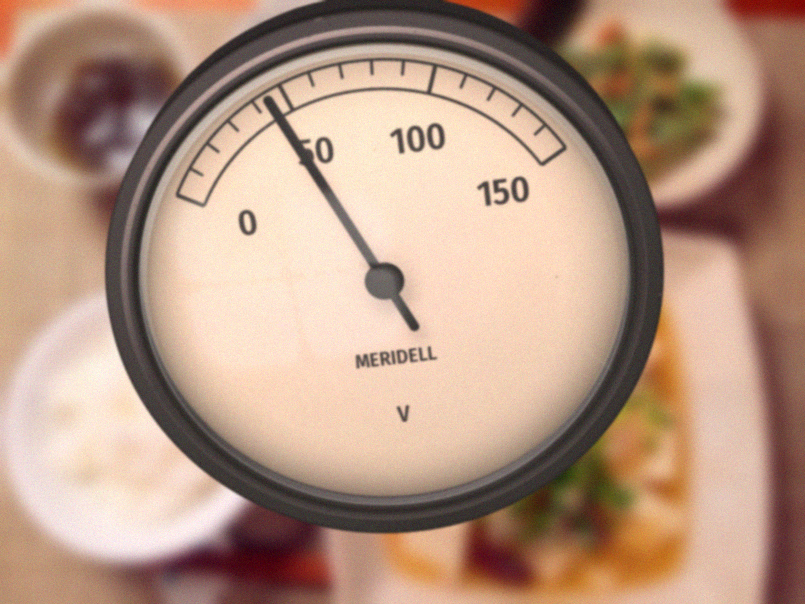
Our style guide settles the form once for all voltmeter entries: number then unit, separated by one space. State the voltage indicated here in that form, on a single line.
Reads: 45 V
